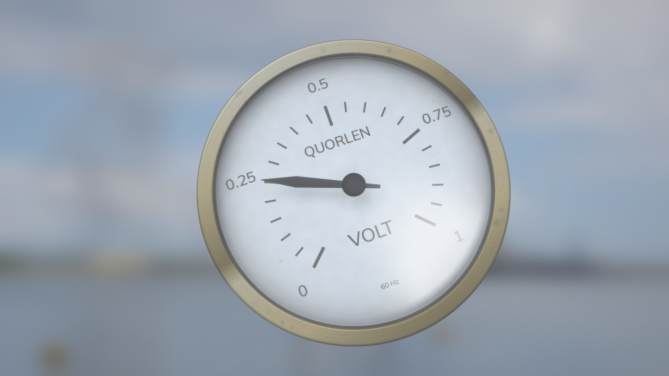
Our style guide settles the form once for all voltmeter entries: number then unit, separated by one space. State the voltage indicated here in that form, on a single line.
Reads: 0.25 V
